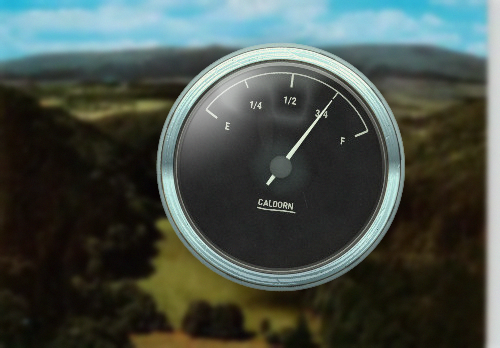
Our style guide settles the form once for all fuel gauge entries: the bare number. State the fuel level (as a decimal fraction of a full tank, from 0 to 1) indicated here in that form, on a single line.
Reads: 0.75
